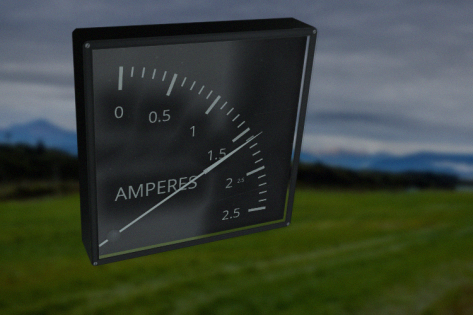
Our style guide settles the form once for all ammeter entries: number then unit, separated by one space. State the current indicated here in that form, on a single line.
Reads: 1.6 A
